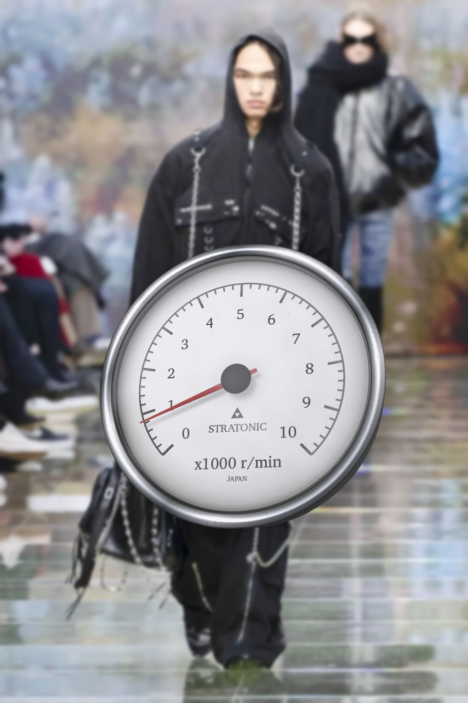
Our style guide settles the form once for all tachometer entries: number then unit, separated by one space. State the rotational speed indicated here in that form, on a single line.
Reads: 800 rpm
